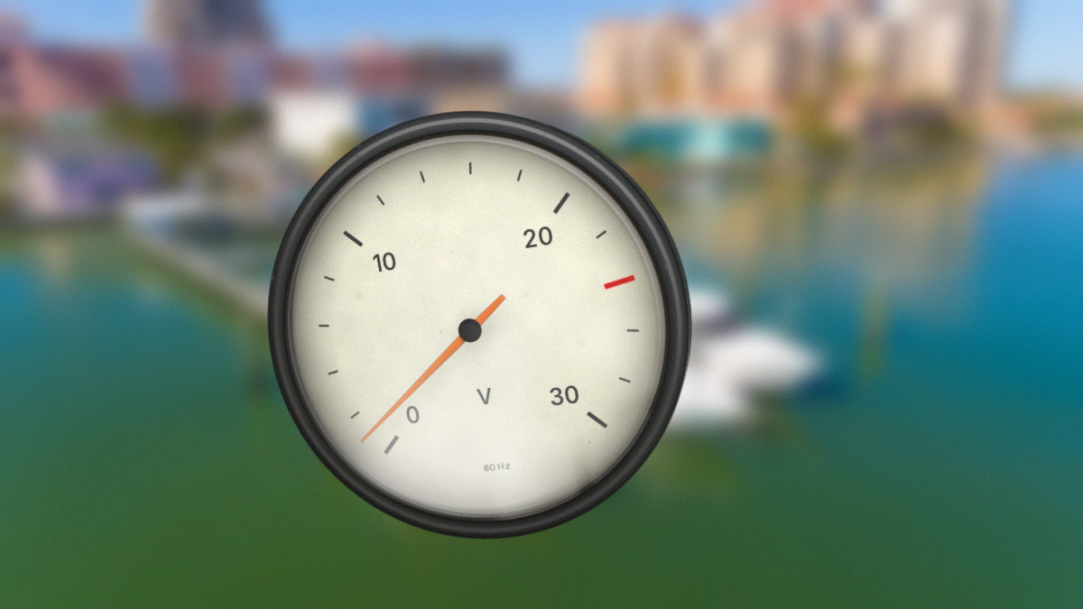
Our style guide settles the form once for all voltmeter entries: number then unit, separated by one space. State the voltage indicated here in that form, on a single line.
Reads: 1 V
